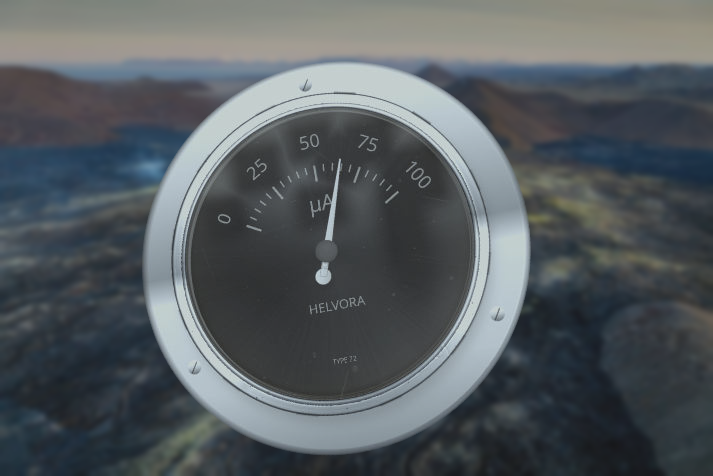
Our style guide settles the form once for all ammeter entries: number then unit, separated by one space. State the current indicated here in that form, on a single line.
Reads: 65 µA
